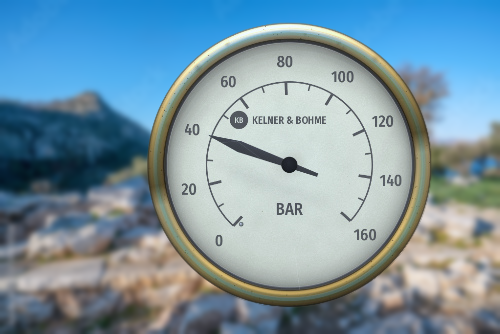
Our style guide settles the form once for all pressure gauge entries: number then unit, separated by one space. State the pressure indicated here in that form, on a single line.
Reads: 40 bar
